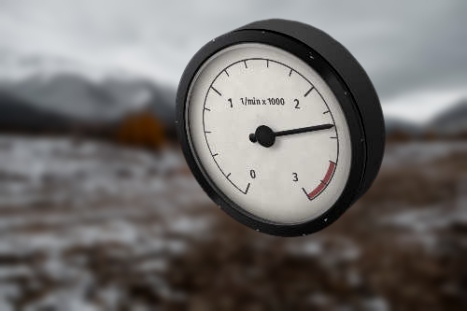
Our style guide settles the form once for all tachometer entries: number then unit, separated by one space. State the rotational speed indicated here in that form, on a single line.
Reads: 2300 rpm
